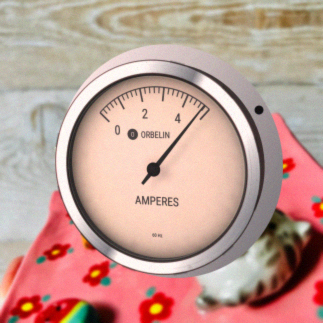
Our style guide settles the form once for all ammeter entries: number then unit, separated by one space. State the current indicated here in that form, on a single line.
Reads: 4.8 A
